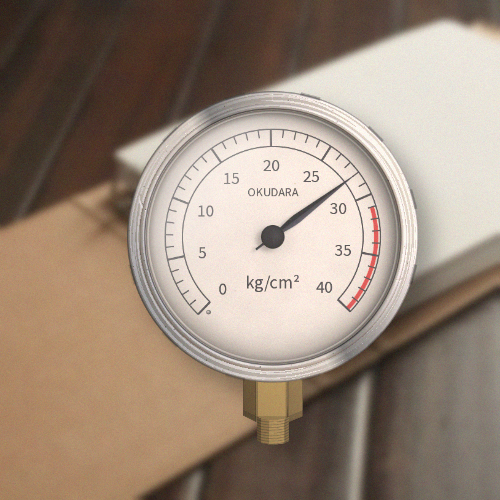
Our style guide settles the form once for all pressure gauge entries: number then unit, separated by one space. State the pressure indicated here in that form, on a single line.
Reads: 28 kg/cm²
